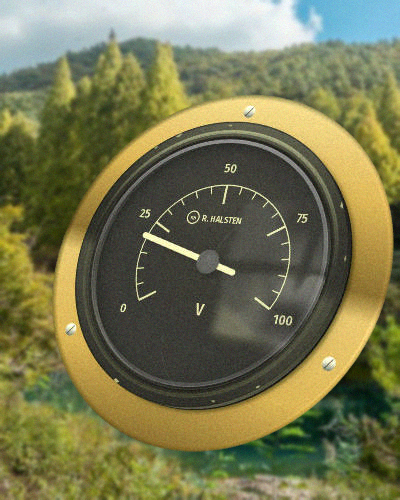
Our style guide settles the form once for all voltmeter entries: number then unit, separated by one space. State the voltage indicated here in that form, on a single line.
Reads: 20 V
